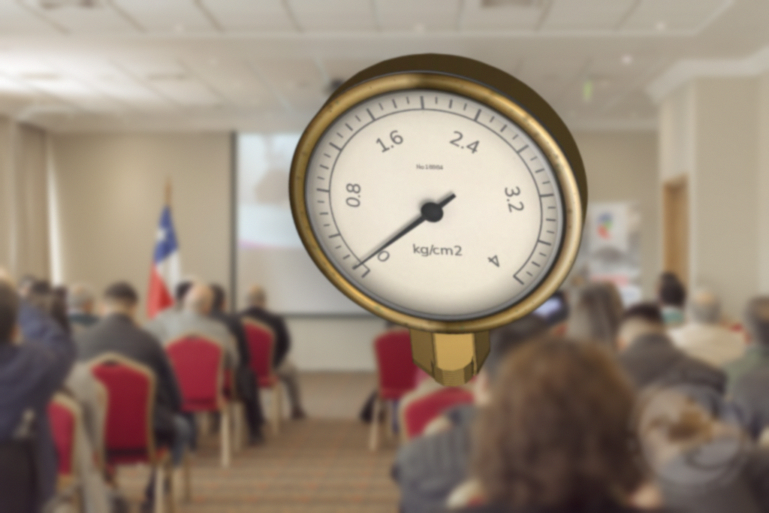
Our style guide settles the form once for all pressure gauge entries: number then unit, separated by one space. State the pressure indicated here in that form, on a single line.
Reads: 0.1 kg/cm²
